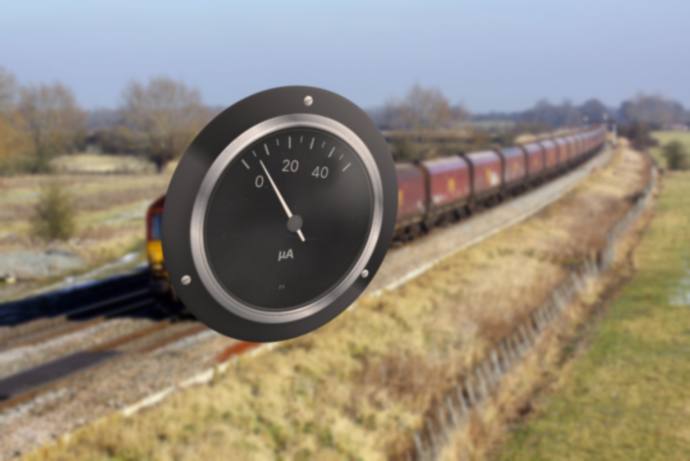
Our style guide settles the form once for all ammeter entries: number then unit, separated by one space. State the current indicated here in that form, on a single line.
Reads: 5 µA
